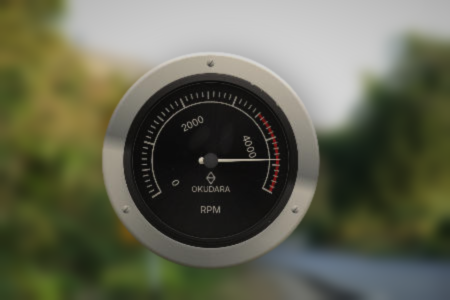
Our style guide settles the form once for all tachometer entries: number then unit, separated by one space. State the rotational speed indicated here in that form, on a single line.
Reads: 4400 rpm
